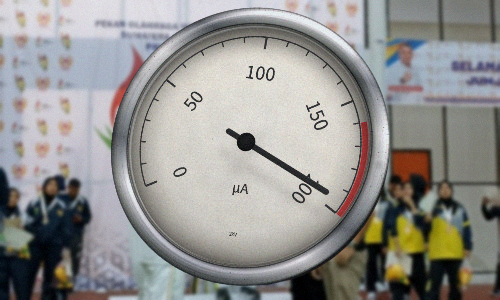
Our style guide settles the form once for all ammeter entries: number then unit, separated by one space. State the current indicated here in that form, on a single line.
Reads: 195 µA
